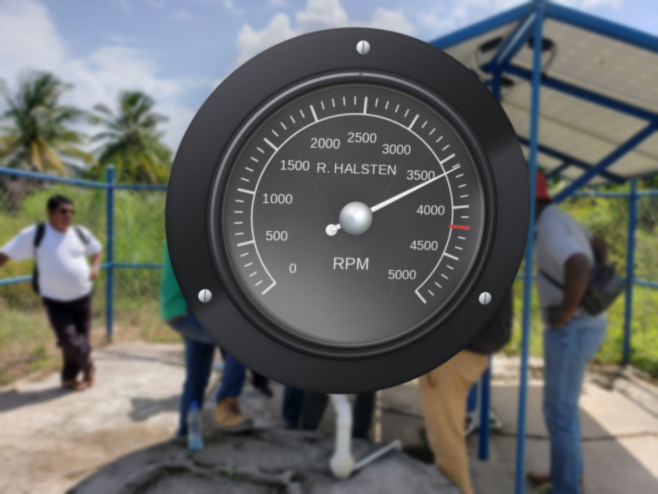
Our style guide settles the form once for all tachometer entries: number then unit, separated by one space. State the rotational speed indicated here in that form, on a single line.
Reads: 3600 rpm
